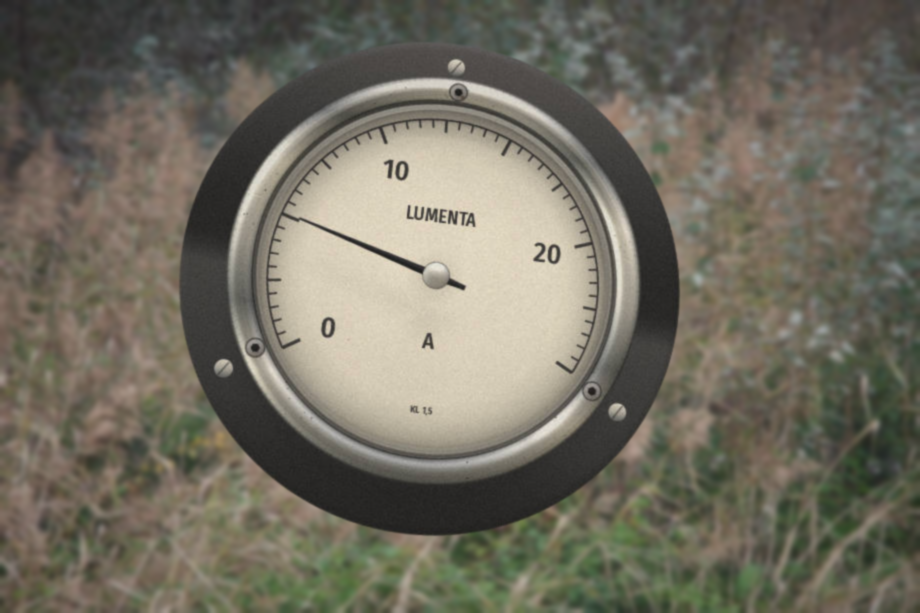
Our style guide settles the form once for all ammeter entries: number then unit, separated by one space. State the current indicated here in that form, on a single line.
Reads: 5 A
